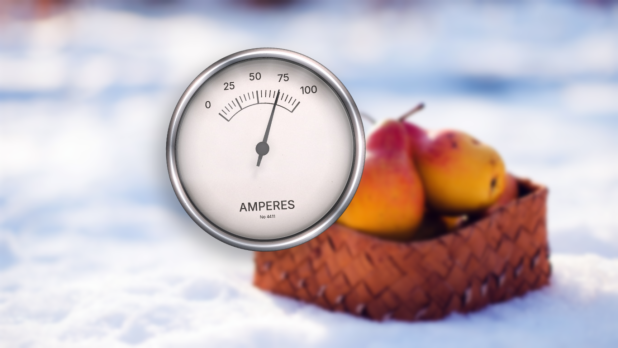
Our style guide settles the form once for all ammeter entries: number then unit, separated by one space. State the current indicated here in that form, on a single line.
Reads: 75 A
